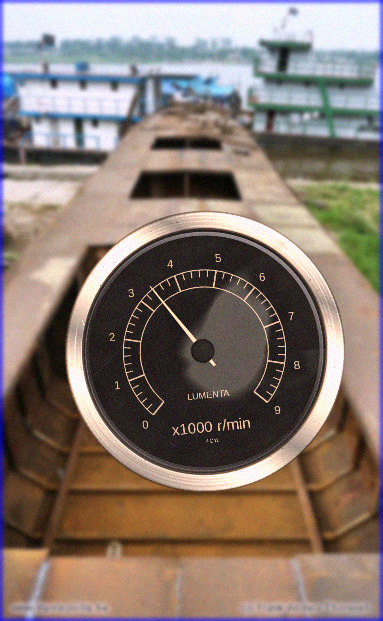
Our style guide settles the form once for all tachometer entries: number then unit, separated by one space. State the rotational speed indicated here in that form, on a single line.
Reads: 3400 rpm
